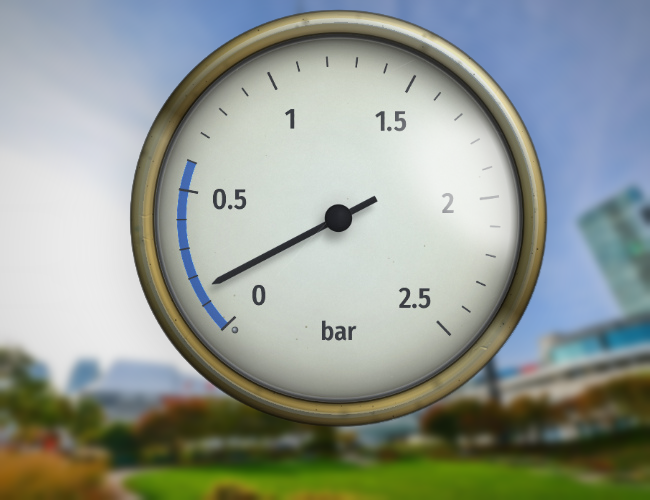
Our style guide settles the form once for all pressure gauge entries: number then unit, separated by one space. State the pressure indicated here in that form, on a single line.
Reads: 0.15 bar
